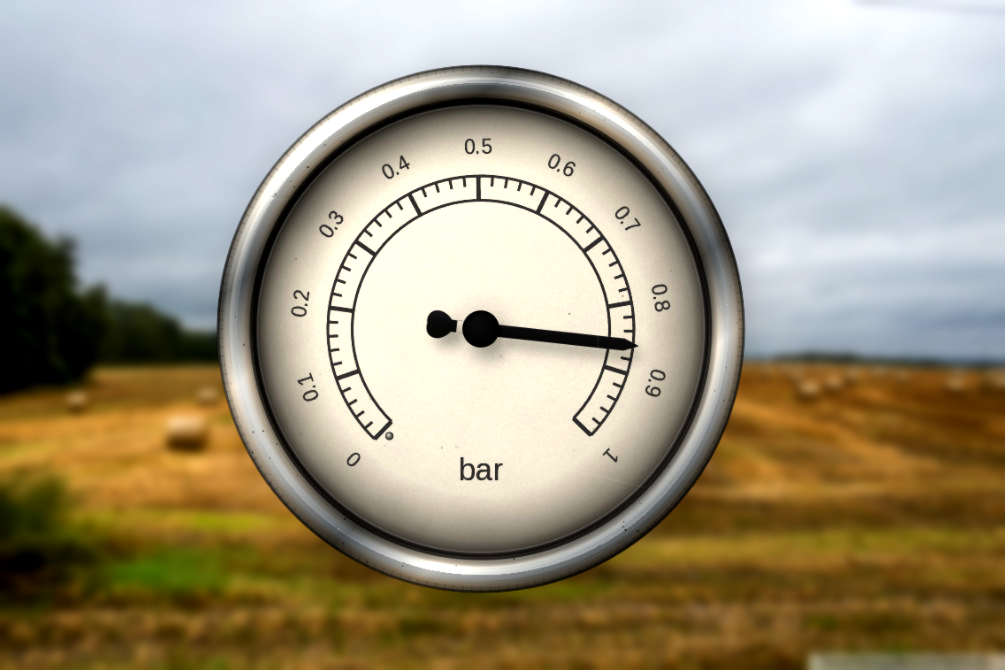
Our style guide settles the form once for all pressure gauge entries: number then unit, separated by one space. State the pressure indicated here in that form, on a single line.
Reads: 0.86 bar
